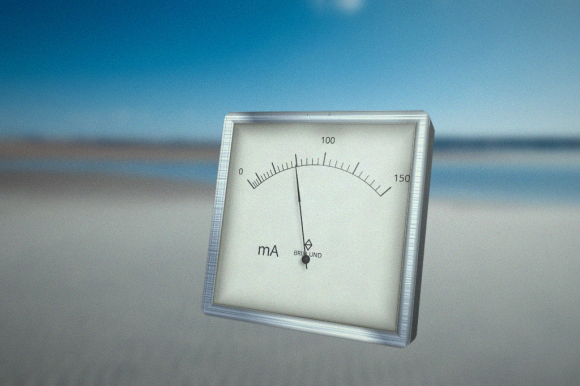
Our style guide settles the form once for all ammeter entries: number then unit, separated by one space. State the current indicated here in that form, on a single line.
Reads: 75 mA
